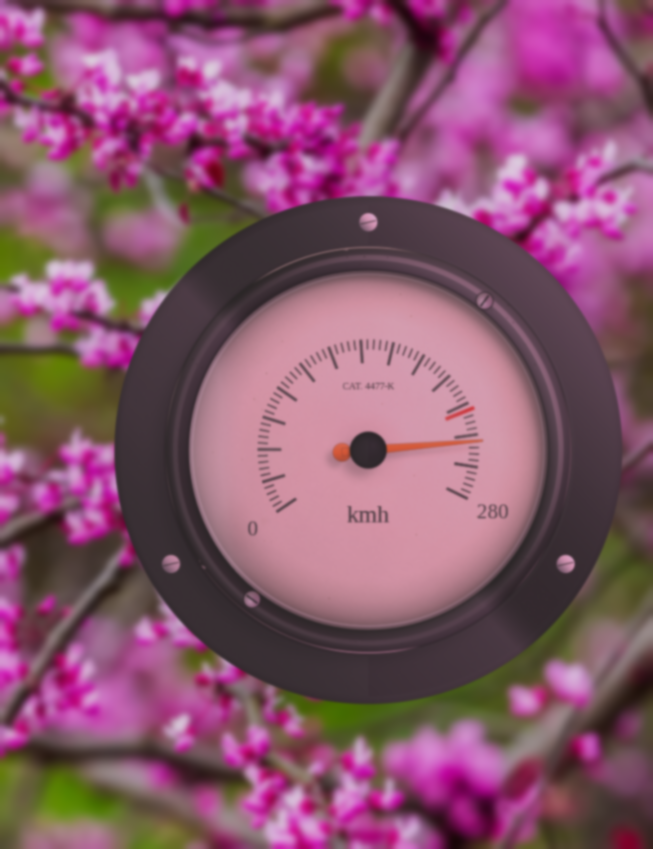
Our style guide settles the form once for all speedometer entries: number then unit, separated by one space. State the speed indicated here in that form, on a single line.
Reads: 244 km/h
